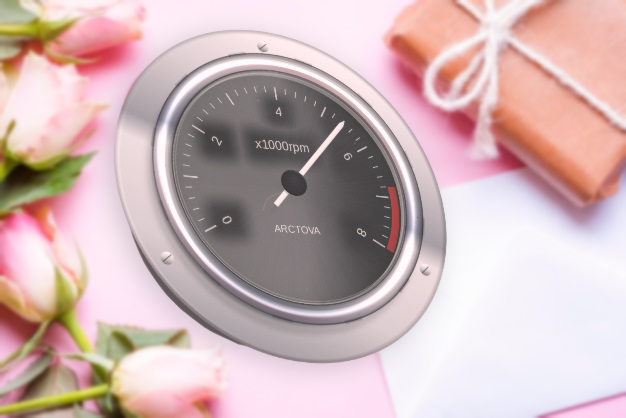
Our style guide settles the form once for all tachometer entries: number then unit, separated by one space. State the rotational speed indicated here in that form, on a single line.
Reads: 5400 rpm
